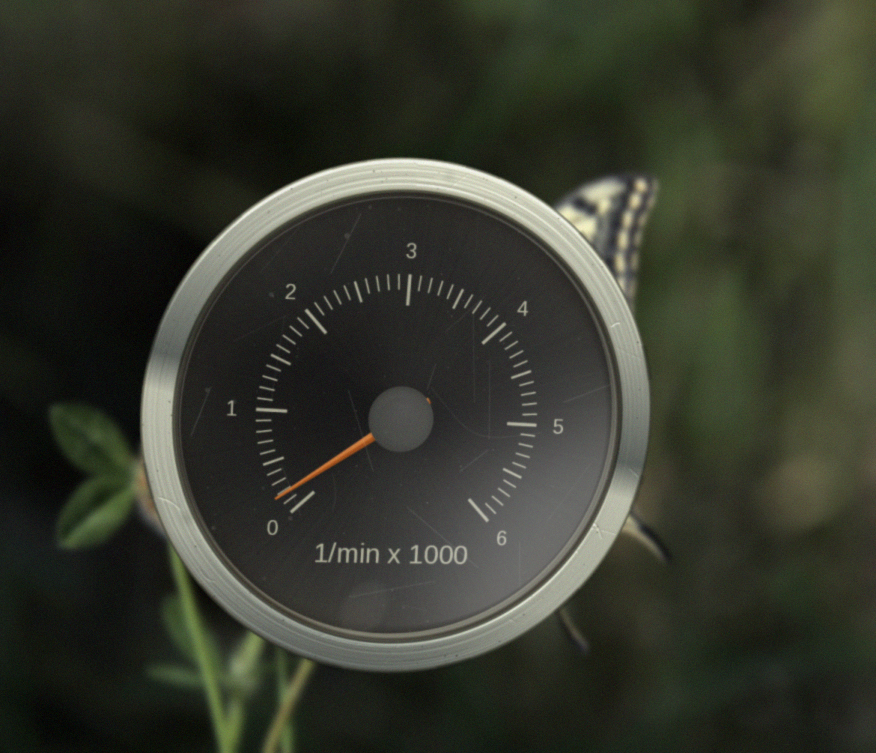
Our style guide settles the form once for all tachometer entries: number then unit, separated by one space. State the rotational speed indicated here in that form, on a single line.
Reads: 200 rpm
